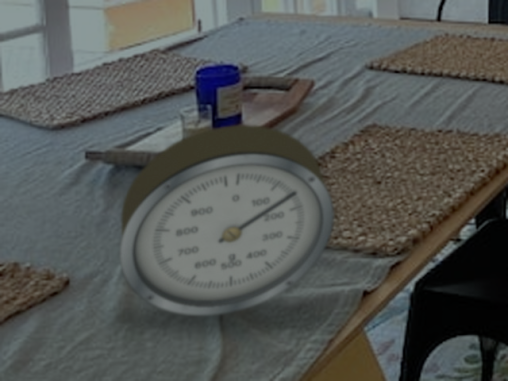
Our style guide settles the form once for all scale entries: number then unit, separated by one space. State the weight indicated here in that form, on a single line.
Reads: 150 g
